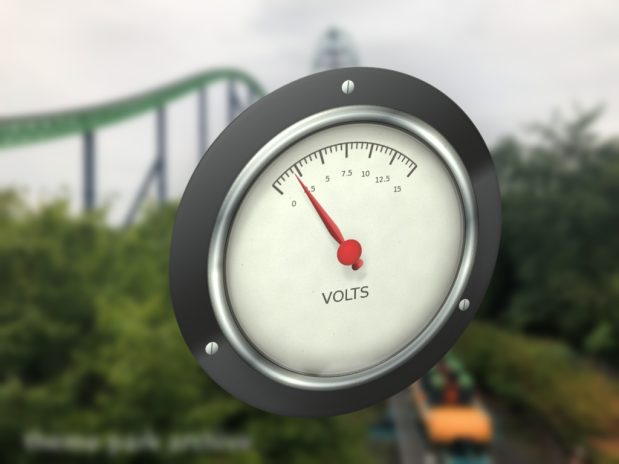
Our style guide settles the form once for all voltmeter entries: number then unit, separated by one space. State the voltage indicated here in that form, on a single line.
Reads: 2 V
